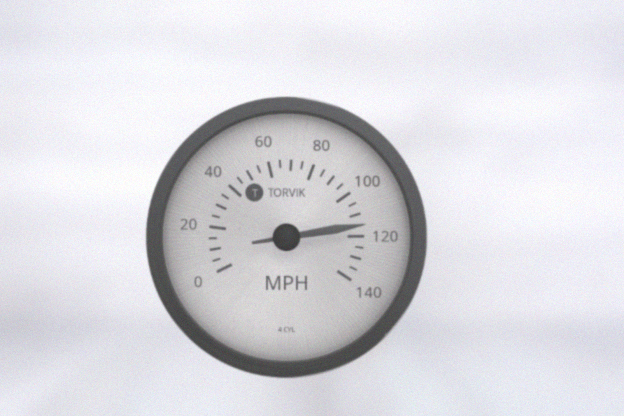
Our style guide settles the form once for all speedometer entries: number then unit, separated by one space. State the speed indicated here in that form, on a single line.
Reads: 115 mph
